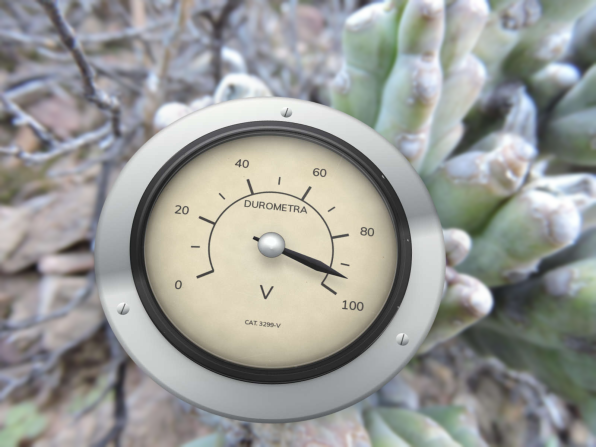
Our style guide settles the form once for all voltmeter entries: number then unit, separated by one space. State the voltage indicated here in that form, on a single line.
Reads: 95 V
